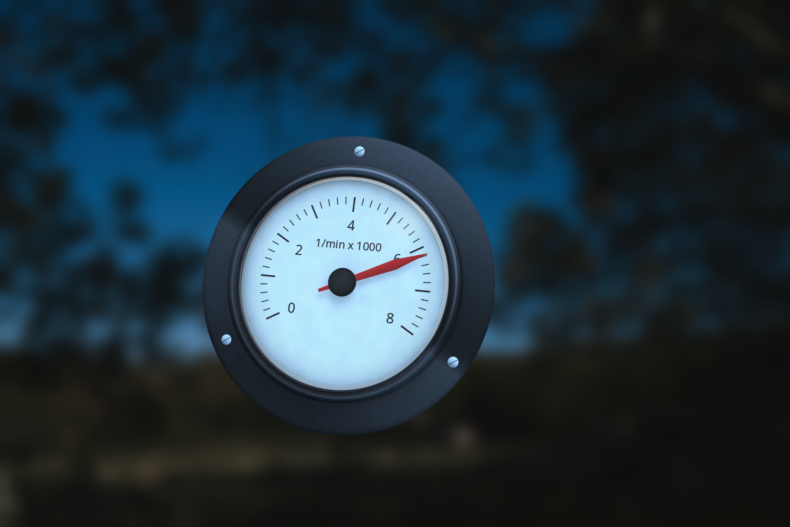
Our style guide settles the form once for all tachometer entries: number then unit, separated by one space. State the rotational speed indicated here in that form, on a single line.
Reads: 6200 rpm
